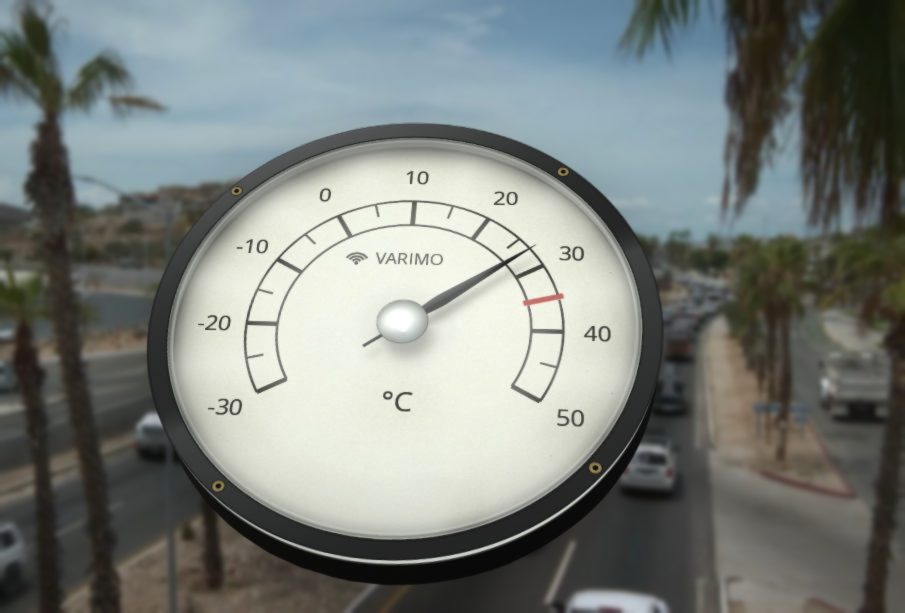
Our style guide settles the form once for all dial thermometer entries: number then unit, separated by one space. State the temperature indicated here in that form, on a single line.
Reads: 27.5 °C
